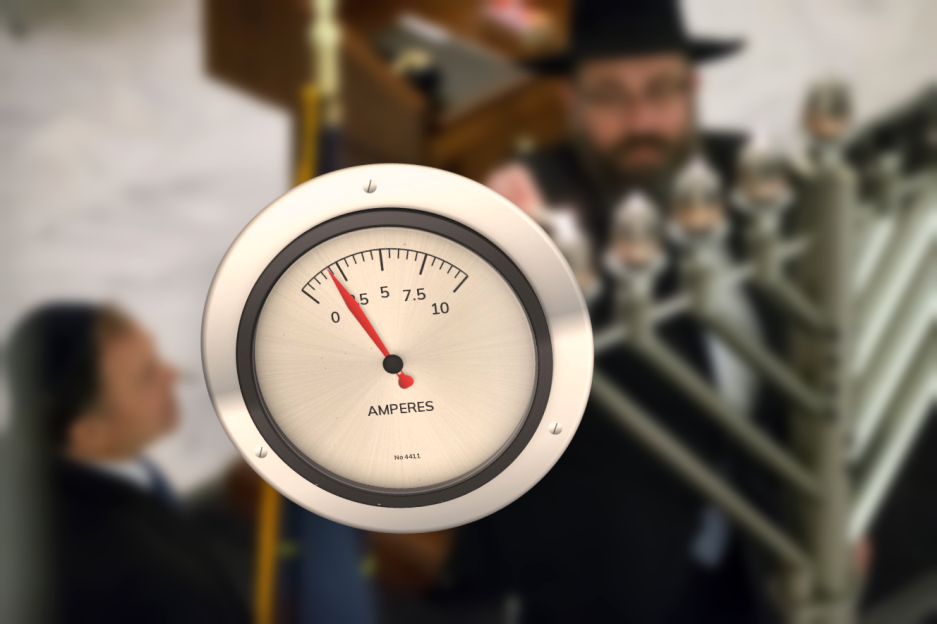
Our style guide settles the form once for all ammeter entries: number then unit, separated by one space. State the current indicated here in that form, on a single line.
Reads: 2 A
